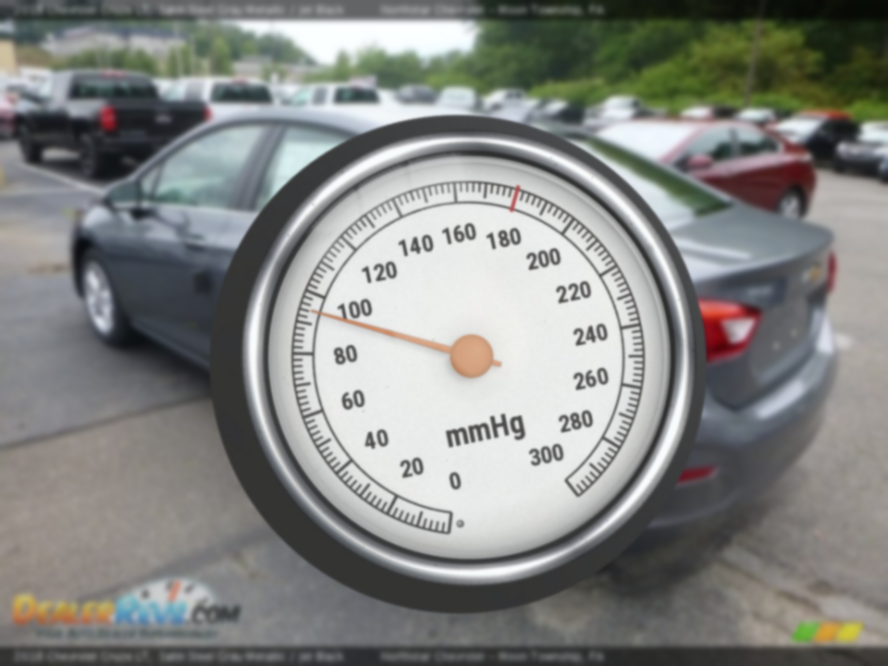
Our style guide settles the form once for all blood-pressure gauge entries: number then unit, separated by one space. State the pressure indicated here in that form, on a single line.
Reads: 94 mmHg
